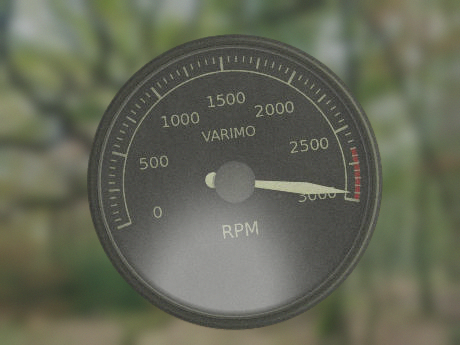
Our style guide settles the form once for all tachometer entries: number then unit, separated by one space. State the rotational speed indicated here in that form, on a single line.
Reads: 2950 rpm
